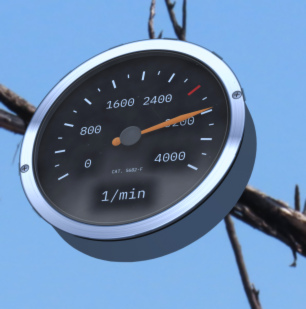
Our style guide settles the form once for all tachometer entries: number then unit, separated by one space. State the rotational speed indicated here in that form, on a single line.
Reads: 3200 rpm
